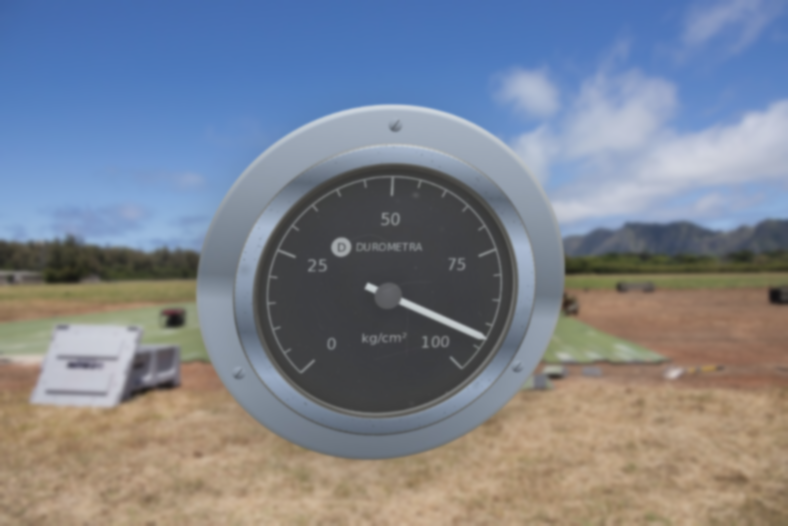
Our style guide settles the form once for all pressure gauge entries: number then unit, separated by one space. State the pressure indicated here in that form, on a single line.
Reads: 92.5 kg/cm²
